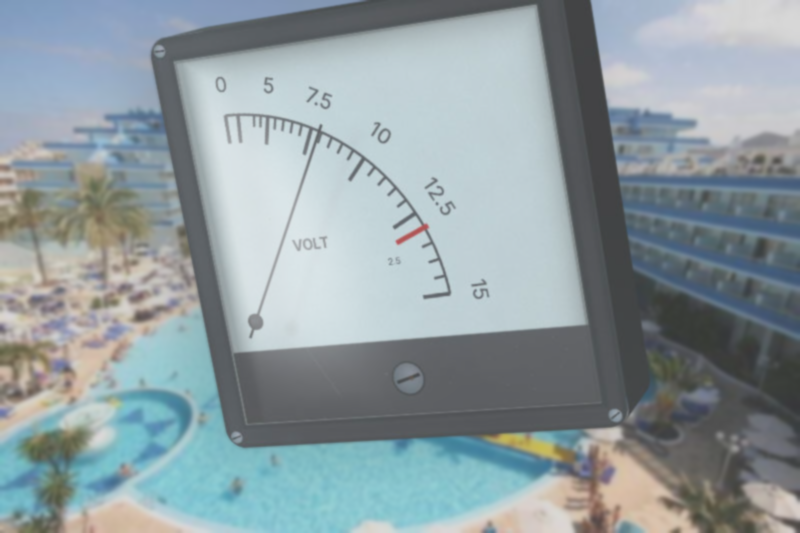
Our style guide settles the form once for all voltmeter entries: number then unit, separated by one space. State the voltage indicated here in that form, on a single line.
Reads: 8 V
